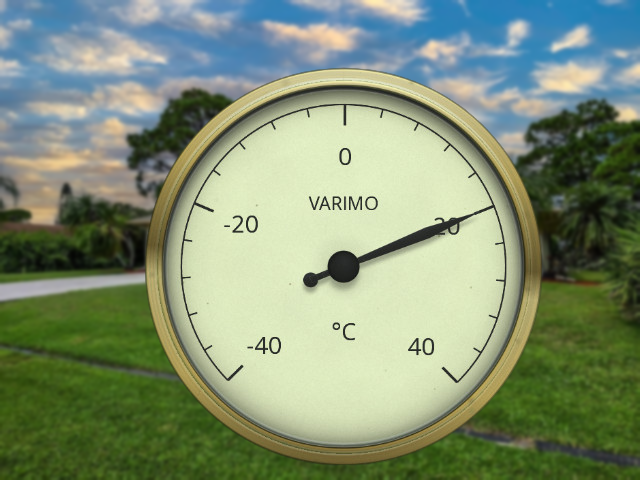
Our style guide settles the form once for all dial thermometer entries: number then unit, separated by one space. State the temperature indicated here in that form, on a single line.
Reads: 20 °C
